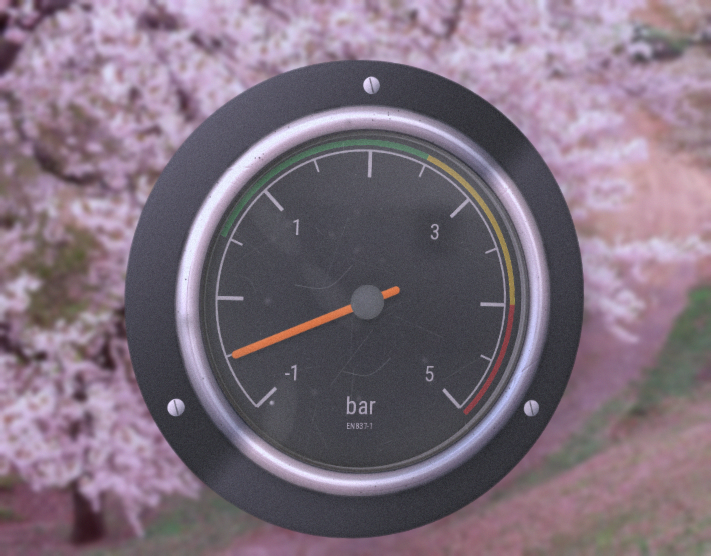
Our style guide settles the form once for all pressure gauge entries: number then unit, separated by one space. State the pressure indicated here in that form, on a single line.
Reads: -0.5 bar
